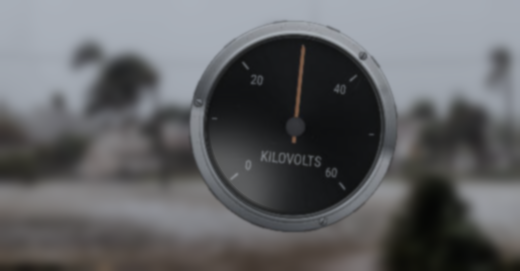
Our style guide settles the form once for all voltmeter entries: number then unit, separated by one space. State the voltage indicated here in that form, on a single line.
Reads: 30 kV
